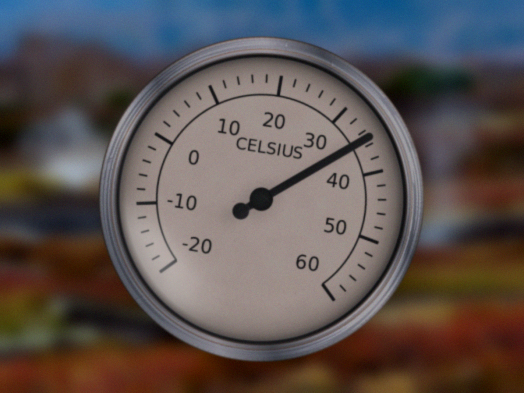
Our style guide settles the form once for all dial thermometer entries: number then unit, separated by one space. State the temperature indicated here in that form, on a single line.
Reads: 35 °C
